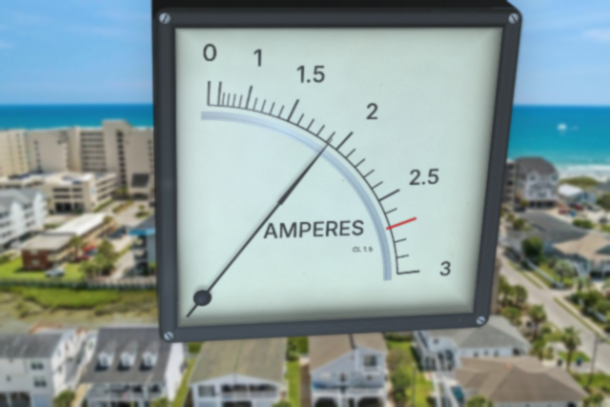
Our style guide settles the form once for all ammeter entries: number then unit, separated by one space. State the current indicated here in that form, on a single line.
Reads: 1.9 A
